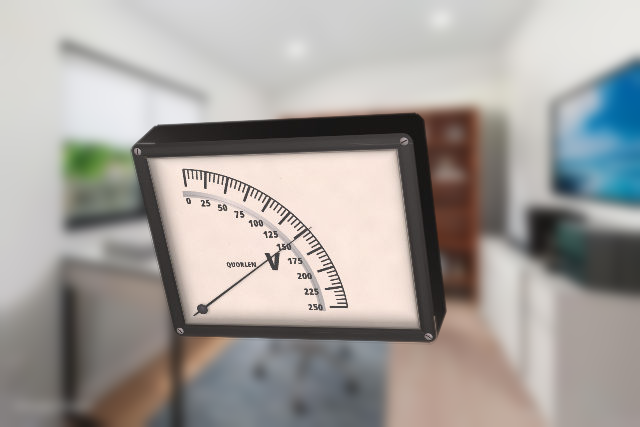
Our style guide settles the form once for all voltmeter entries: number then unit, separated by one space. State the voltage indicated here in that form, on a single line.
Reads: 150 V
